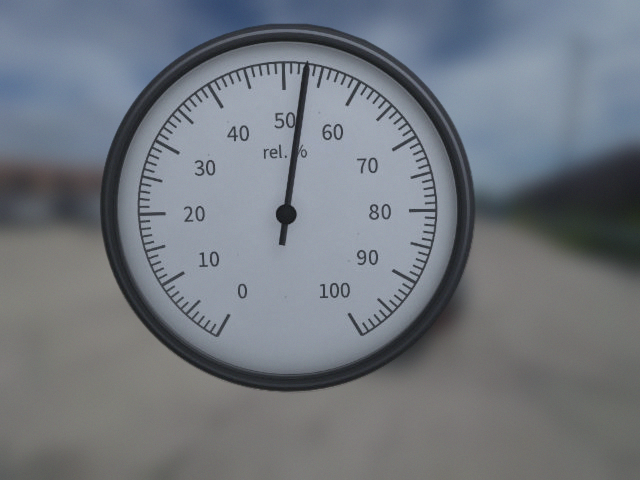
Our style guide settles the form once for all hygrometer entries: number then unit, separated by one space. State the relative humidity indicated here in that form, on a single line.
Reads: 53 %
